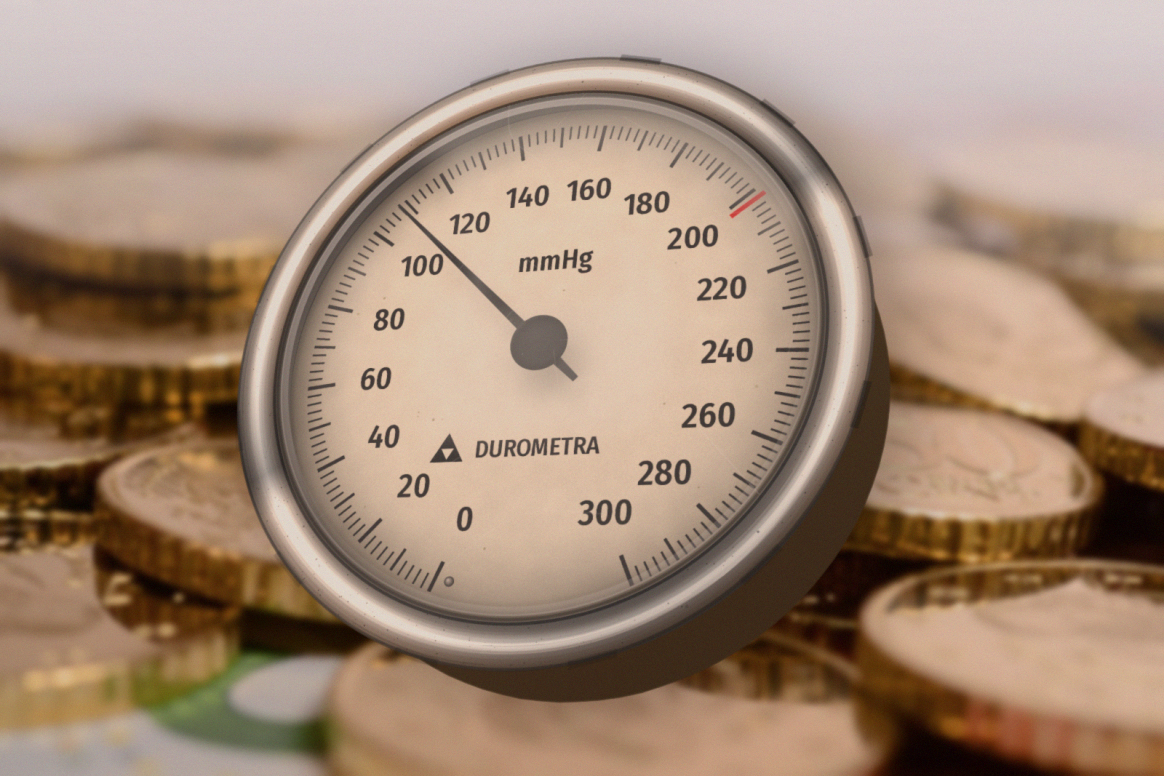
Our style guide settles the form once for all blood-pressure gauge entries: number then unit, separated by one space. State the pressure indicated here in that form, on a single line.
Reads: 108 mmHg
